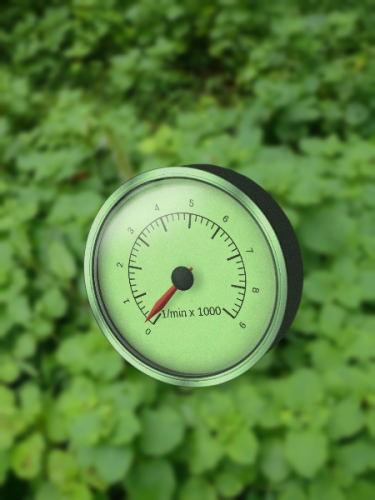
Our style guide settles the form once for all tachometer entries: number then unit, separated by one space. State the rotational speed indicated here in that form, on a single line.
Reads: 200 rpm
